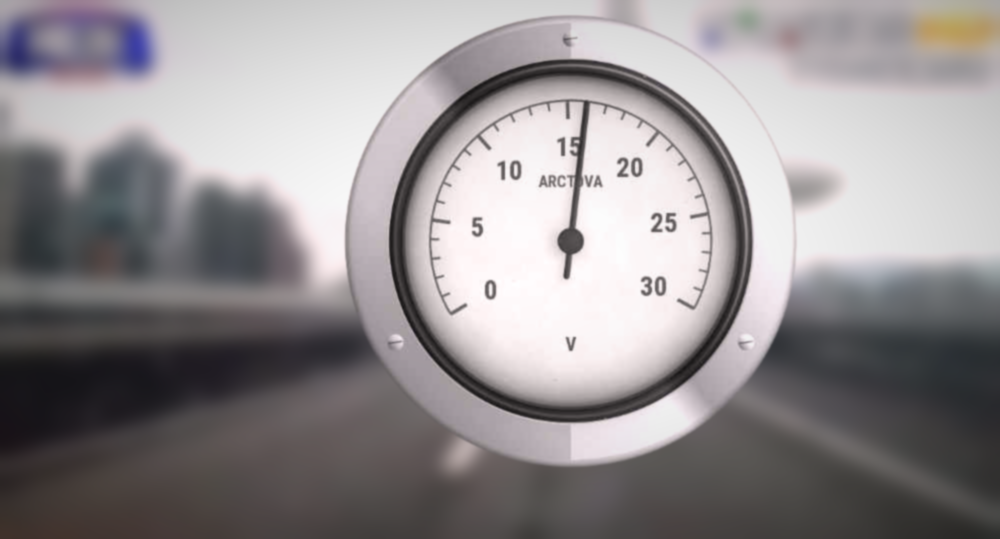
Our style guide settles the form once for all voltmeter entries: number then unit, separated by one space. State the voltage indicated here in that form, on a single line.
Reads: 16 V
